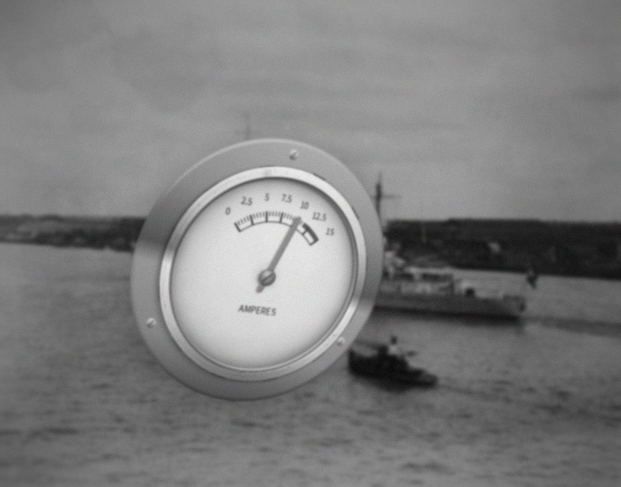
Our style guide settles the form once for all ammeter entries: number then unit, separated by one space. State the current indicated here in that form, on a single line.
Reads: 10 A
